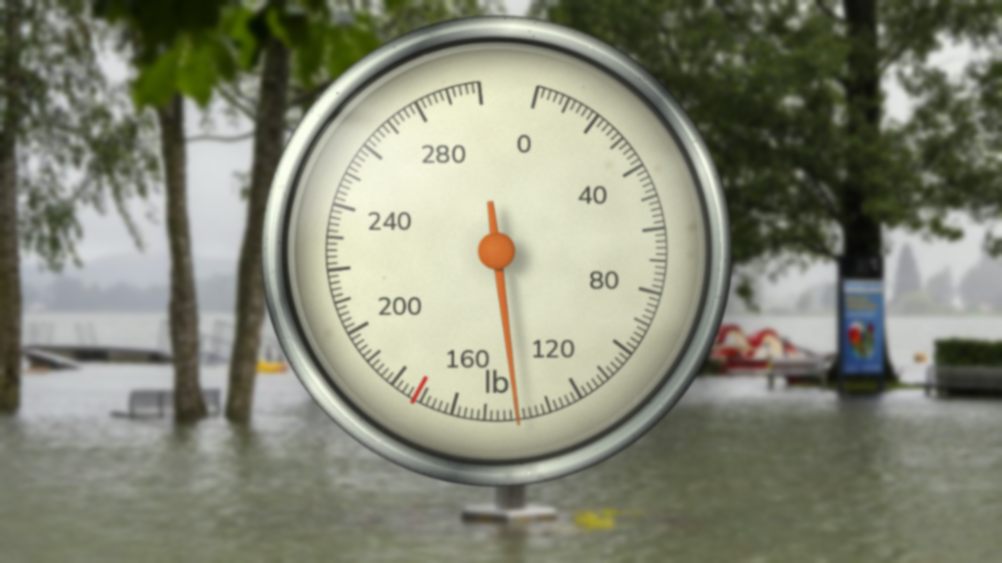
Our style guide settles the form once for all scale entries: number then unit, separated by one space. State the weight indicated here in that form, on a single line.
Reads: 140 lb
